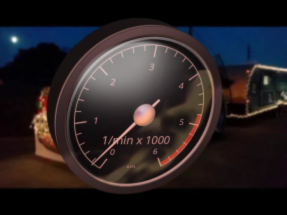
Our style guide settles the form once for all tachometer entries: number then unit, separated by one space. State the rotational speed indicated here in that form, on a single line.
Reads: 200 rpm
